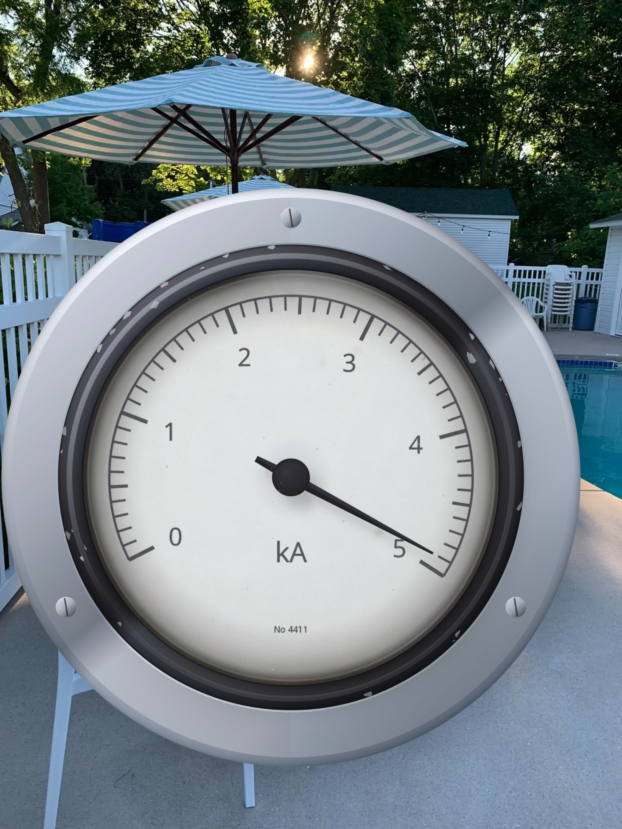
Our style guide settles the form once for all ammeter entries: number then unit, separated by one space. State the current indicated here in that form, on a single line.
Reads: 4.9 kA
